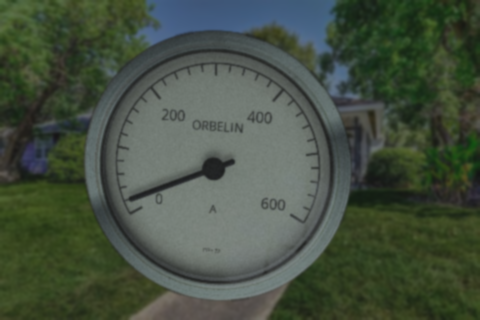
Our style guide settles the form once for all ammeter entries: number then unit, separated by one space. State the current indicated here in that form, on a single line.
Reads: 20 A
